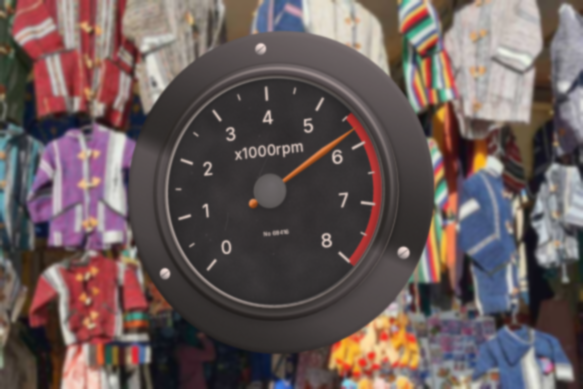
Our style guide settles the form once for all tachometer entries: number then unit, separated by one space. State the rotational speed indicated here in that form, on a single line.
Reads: 5750 rpm
